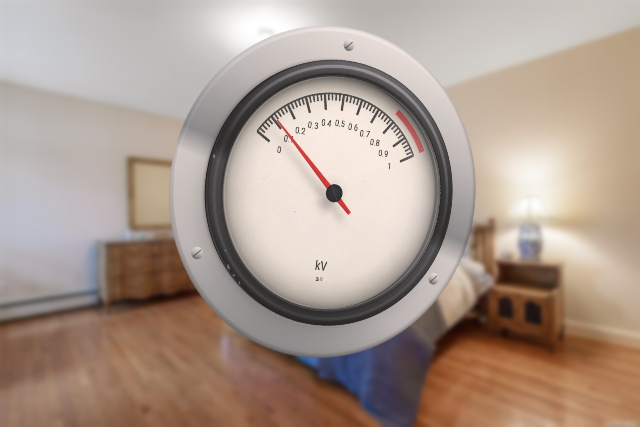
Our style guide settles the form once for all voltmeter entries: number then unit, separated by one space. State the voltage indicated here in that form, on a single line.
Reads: 0.1 kV
